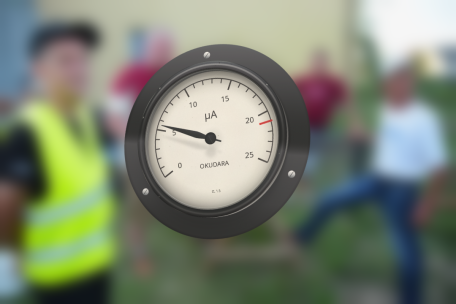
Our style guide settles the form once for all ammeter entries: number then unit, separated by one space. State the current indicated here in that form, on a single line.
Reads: 5.5 µA
